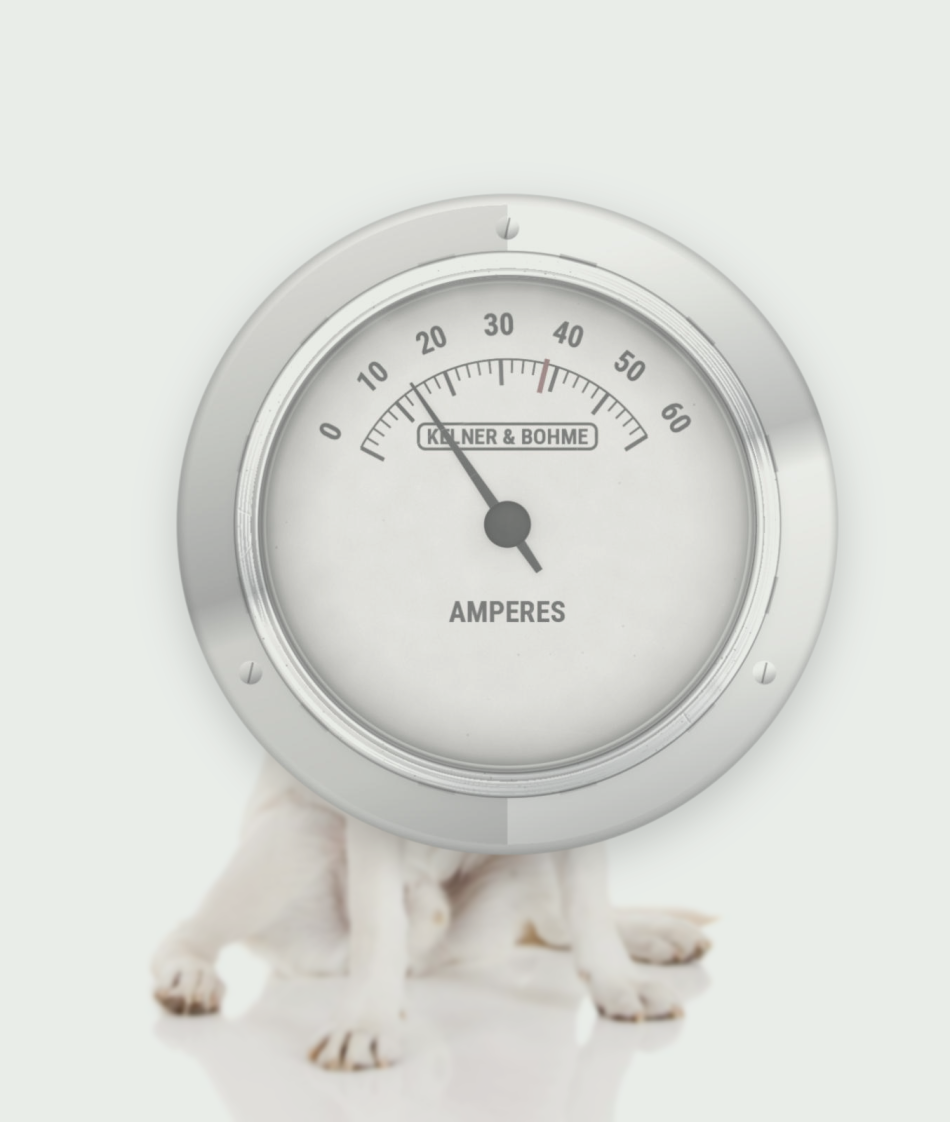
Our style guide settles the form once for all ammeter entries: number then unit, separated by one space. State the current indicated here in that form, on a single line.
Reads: 14 A
